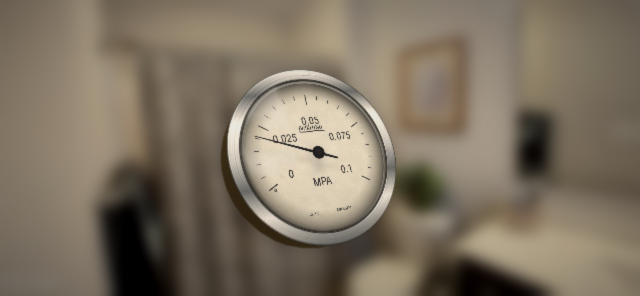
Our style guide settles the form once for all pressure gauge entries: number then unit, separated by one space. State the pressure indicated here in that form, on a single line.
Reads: 0.02 MPa
